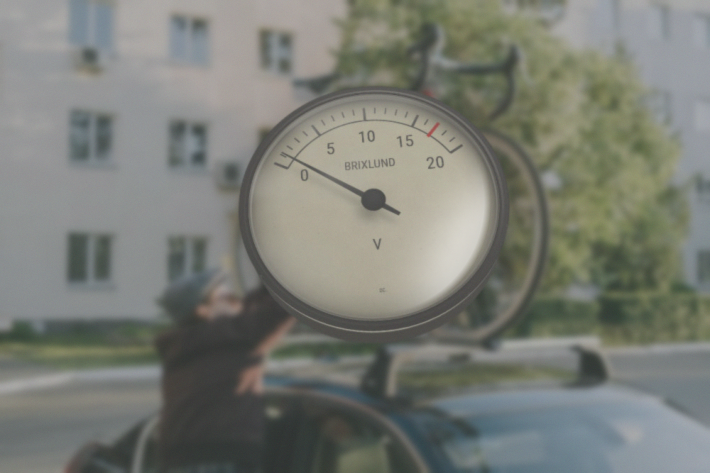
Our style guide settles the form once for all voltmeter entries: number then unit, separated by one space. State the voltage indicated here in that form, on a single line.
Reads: 1 V
